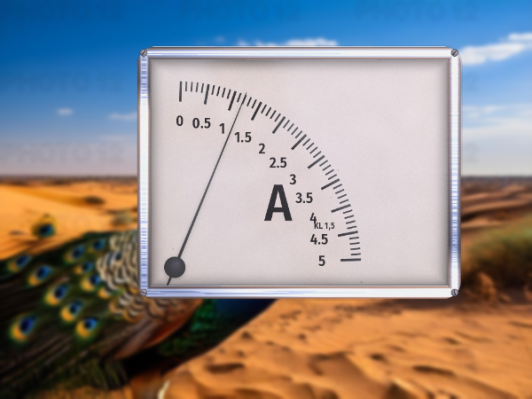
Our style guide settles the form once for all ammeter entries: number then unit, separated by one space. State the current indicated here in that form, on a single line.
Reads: 1.2 A
